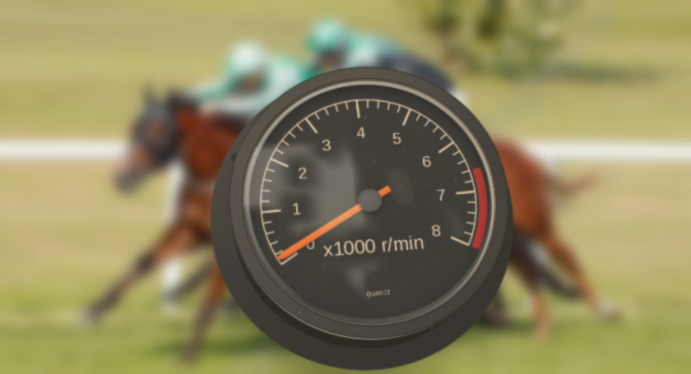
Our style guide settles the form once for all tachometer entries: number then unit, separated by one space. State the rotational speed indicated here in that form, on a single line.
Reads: 100 rpm
